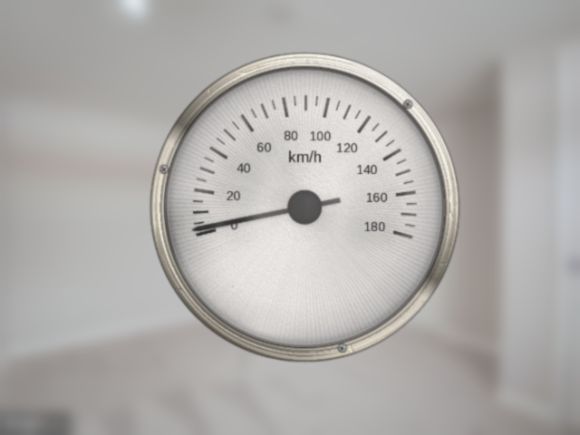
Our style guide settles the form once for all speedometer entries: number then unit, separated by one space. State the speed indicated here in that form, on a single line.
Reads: 2.5 km/h
